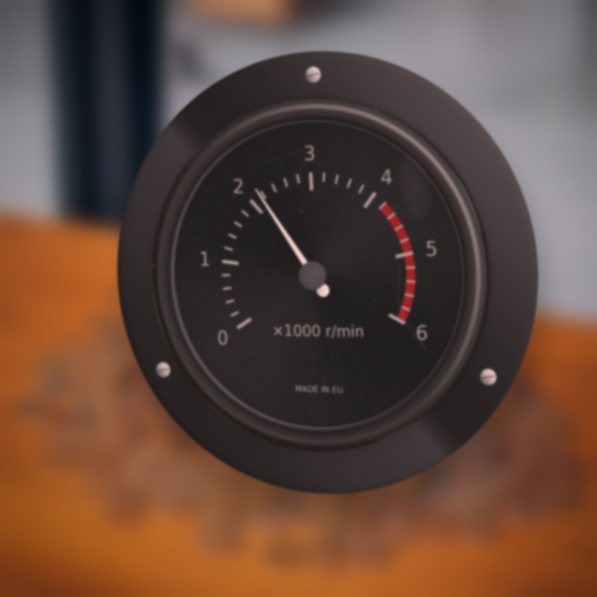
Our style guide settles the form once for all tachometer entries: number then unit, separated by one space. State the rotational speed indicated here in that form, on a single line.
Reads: 2200 rpm
